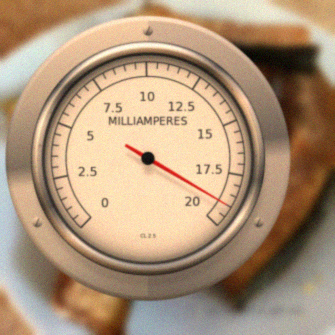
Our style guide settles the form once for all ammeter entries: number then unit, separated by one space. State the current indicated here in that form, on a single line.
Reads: 19 mA
